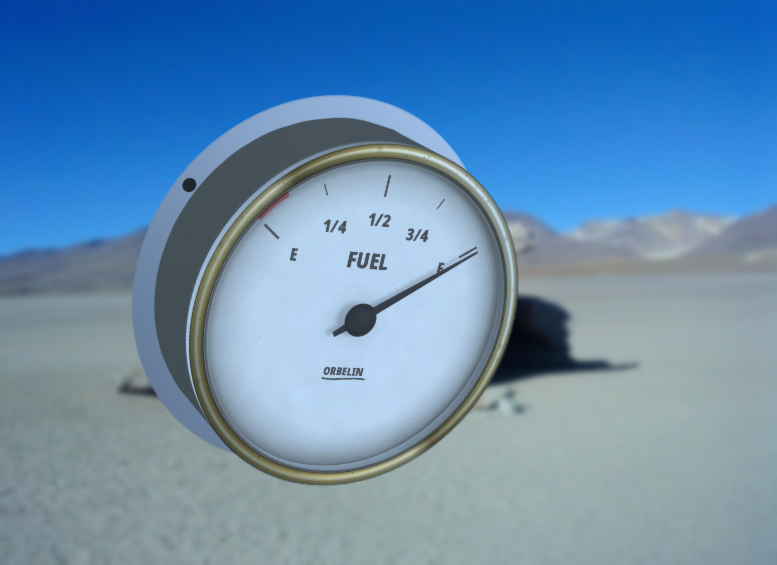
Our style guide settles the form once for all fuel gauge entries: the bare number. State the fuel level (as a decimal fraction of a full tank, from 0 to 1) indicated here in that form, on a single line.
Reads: 1
